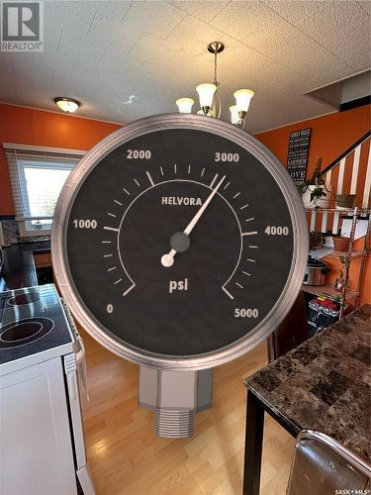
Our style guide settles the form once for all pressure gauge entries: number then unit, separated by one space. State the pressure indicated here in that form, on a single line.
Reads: 3100 psi
